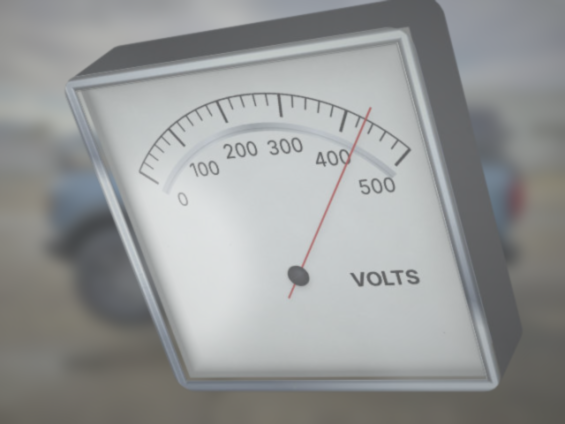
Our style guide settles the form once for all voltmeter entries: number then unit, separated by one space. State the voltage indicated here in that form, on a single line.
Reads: 430 V
